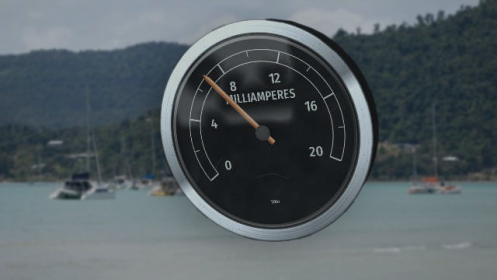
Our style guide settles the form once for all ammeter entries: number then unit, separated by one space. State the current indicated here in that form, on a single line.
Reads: 7 mA
